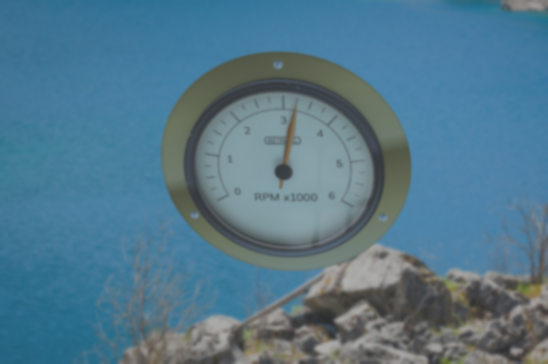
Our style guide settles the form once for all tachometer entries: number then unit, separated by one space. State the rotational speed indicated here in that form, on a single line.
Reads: 3250 rpm
